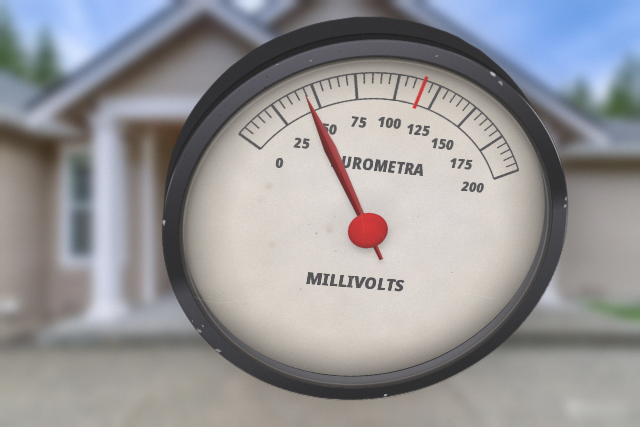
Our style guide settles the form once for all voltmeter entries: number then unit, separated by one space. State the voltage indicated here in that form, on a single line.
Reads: 45 mV
